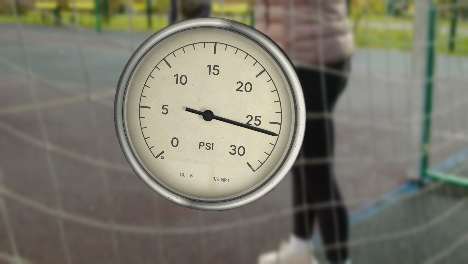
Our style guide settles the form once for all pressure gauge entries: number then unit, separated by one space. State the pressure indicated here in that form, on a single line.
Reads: 26 psi
